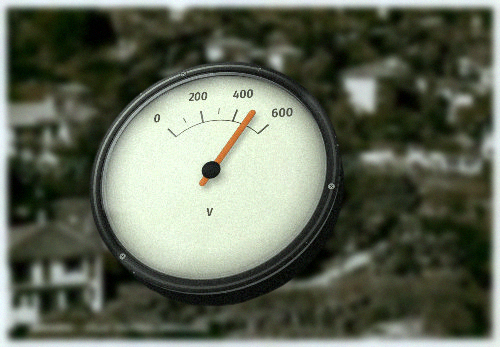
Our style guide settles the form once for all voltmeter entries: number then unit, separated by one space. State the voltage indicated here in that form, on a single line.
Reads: 500 V
